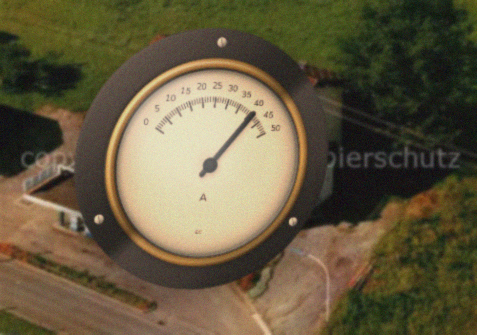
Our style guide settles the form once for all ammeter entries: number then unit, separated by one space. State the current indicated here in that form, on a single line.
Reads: 40 A
